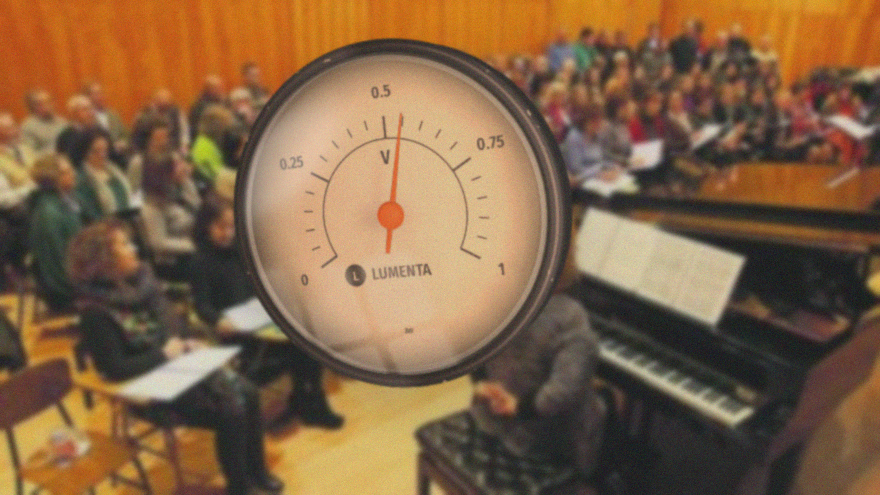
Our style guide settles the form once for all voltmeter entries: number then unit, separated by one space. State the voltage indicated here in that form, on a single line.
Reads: 0.55 V
